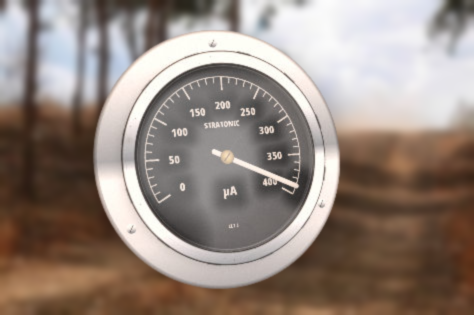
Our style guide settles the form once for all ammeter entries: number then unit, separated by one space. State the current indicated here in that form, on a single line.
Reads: 390 µA
